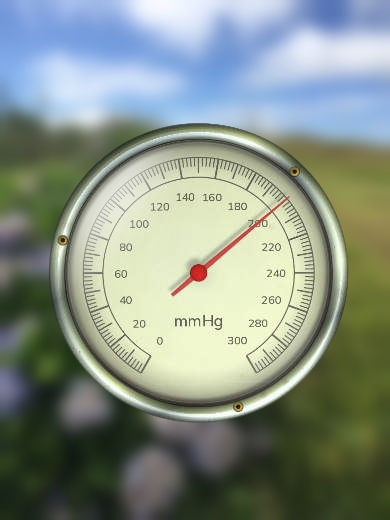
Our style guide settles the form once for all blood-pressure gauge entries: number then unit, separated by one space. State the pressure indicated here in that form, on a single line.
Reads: 200 mmHg
